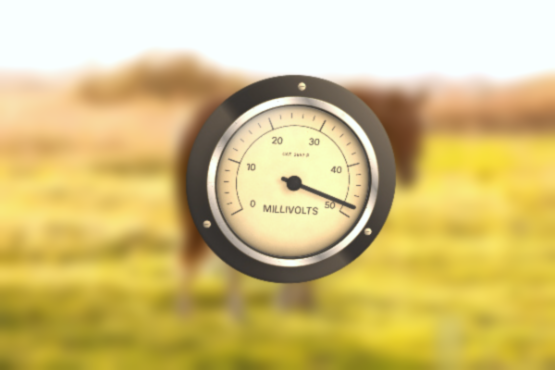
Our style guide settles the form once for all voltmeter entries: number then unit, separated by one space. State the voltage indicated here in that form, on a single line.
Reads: 48 mV
